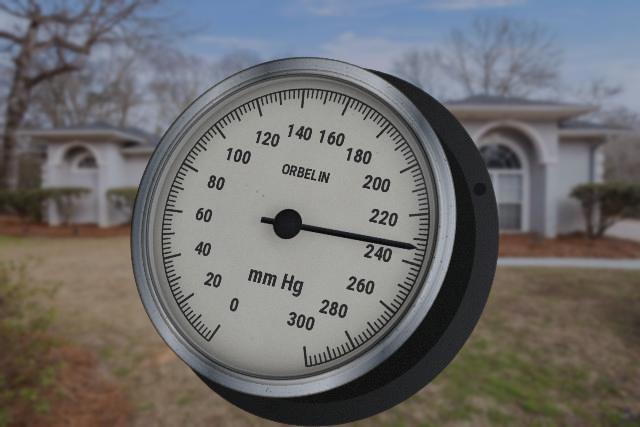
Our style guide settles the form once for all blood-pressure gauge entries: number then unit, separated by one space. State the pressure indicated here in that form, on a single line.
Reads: 234 mmHg
